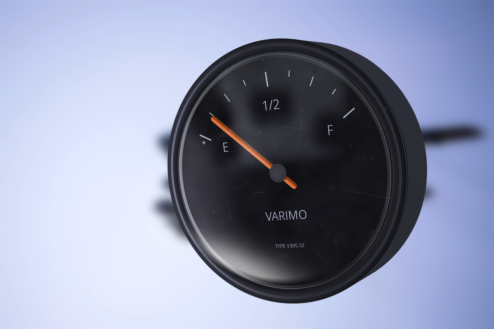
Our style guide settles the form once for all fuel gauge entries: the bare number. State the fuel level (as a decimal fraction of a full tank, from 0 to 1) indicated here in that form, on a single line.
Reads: 0.125
